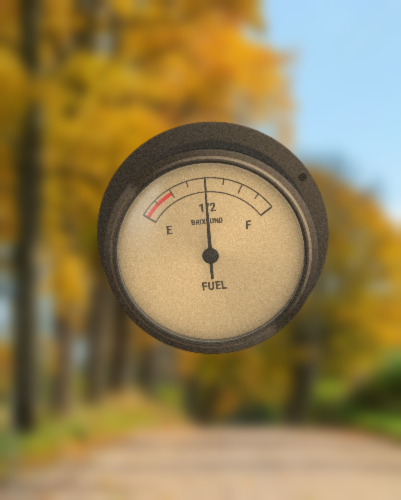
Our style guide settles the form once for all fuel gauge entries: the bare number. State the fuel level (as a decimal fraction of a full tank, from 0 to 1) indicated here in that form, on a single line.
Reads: 0.5
